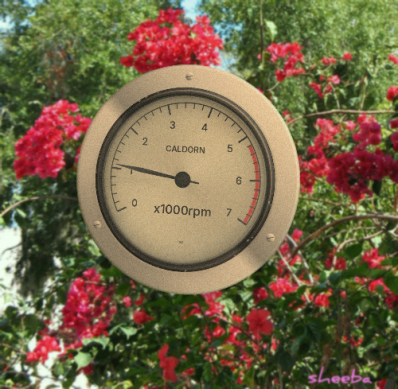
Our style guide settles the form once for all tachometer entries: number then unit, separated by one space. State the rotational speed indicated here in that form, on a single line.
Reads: 1100 rpm
